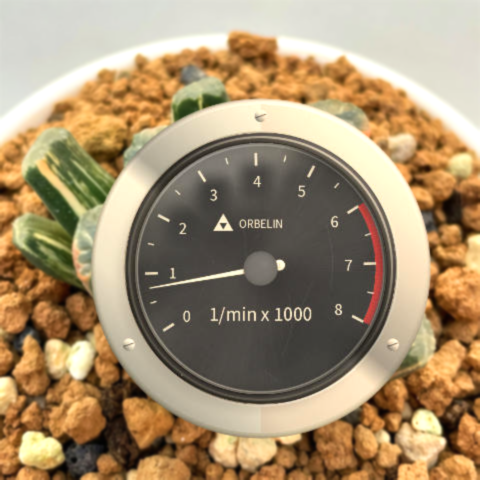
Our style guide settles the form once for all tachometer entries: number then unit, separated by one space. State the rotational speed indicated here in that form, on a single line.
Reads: 750 rpm
